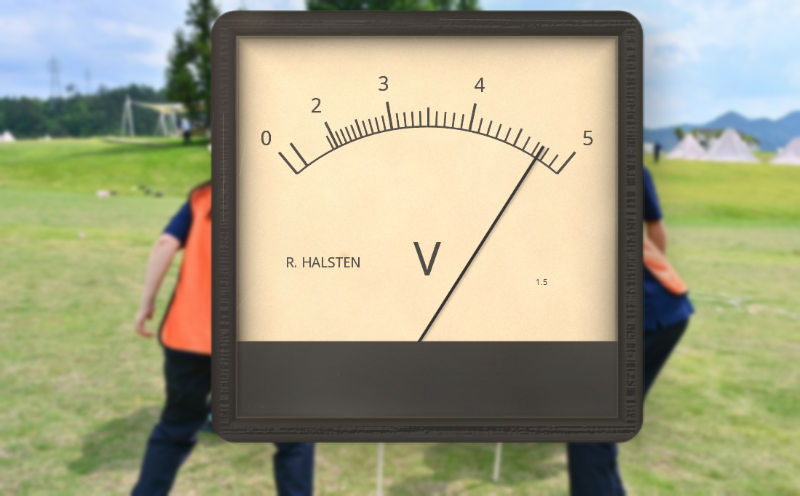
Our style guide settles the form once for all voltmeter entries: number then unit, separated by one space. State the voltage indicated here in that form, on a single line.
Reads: 4.75 V
